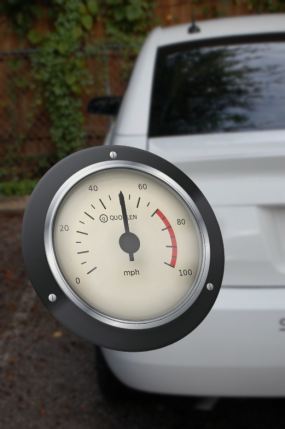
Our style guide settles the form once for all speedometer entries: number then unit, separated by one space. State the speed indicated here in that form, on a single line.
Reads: 50 mph
